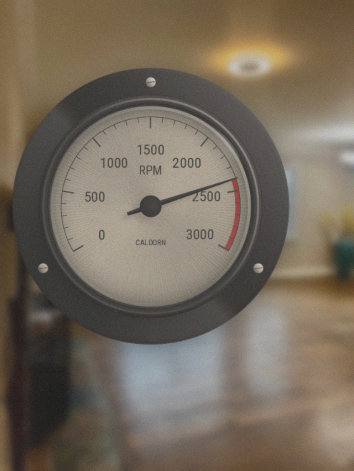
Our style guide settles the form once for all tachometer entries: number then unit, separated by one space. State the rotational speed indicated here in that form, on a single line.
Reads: 2400 rpm
